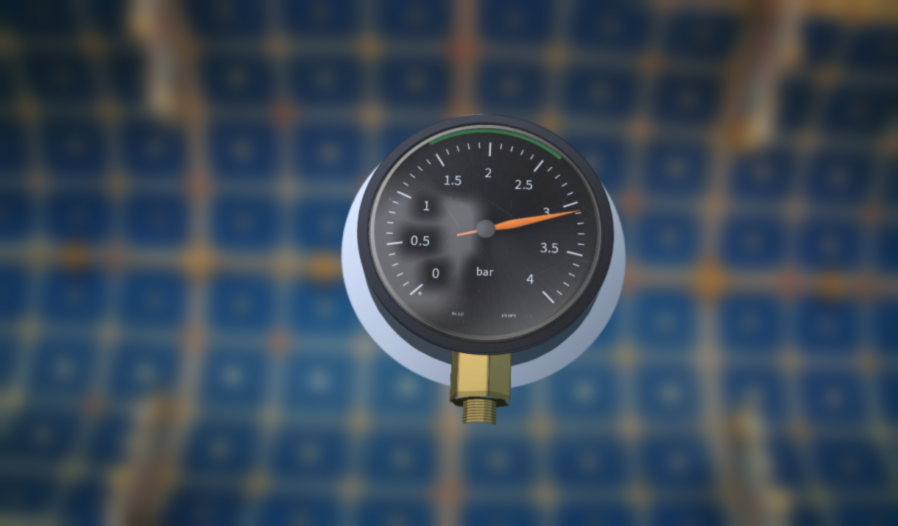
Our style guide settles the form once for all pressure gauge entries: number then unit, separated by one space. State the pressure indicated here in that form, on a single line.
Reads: 3.1 bar
